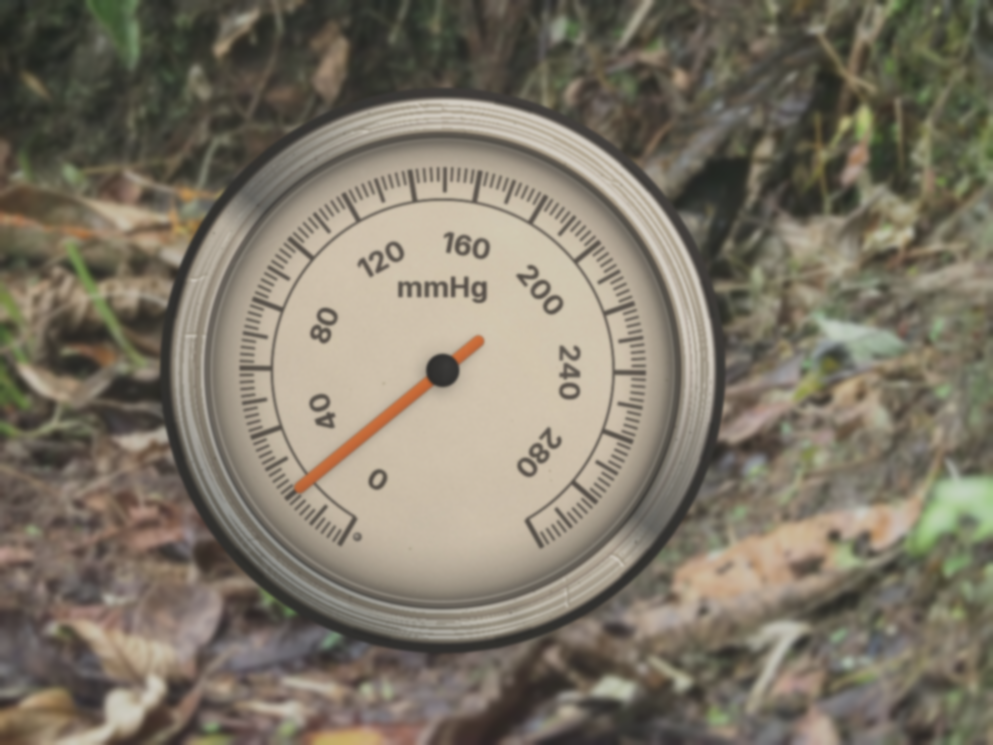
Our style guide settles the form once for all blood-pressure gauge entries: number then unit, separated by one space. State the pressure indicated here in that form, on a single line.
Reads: 20 mmHg
